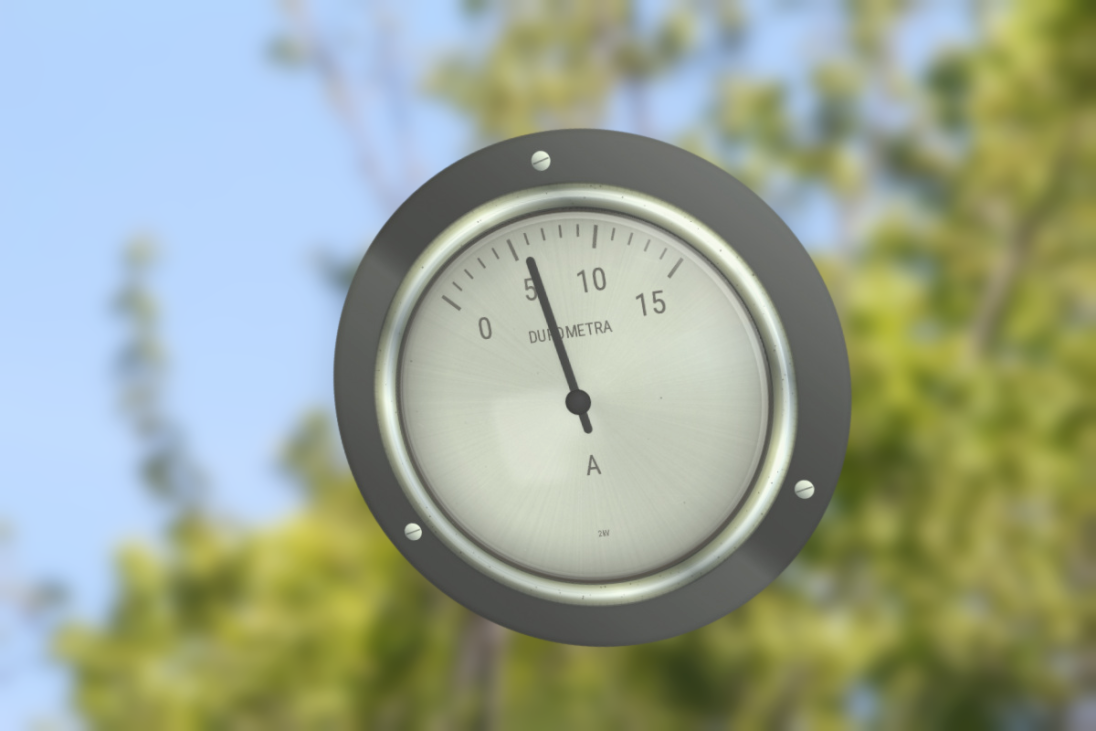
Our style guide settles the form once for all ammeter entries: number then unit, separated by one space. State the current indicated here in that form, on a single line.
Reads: 6 A
